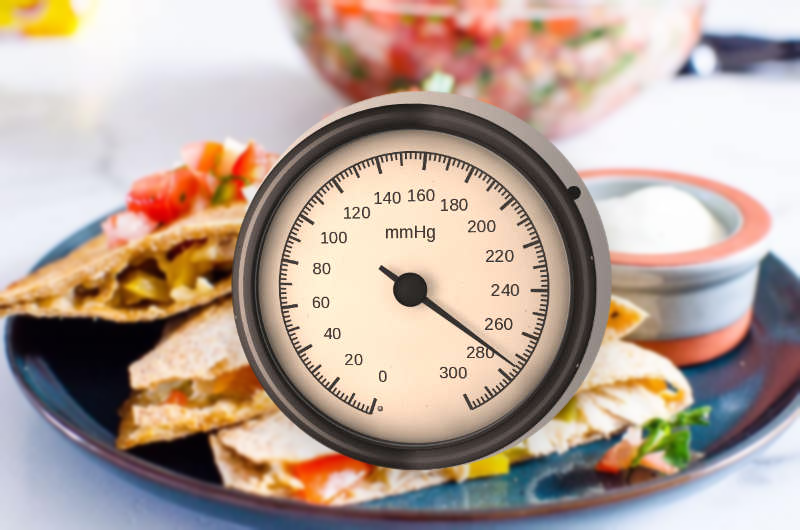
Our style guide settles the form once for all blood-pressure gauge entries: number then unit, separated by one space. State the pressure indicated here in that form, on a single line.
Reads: 274 mmHg
